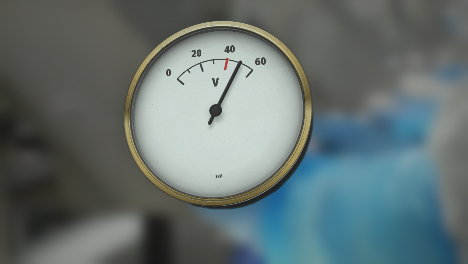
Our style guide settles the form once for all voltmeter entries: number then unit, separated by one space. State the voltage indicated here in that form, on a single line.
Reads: 50 V
